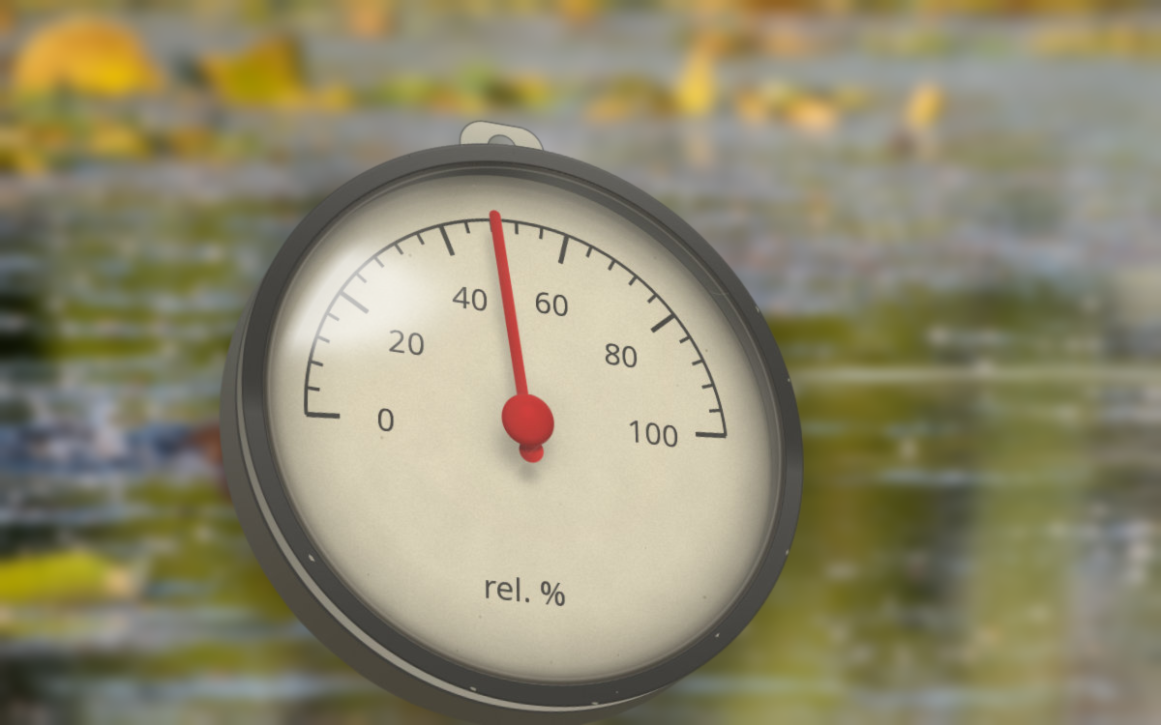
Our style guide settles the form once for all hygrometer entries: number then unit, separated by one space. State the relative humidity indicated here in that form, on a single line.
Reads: 48 %
